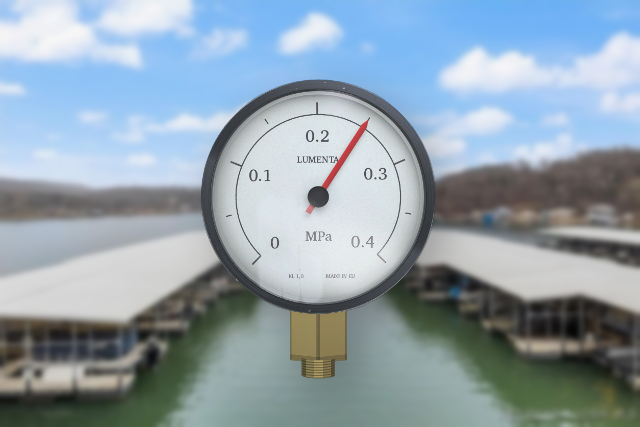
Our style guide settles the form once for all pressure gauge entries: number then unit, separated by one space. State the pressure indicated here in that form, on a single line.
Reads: 0.25 MPa
